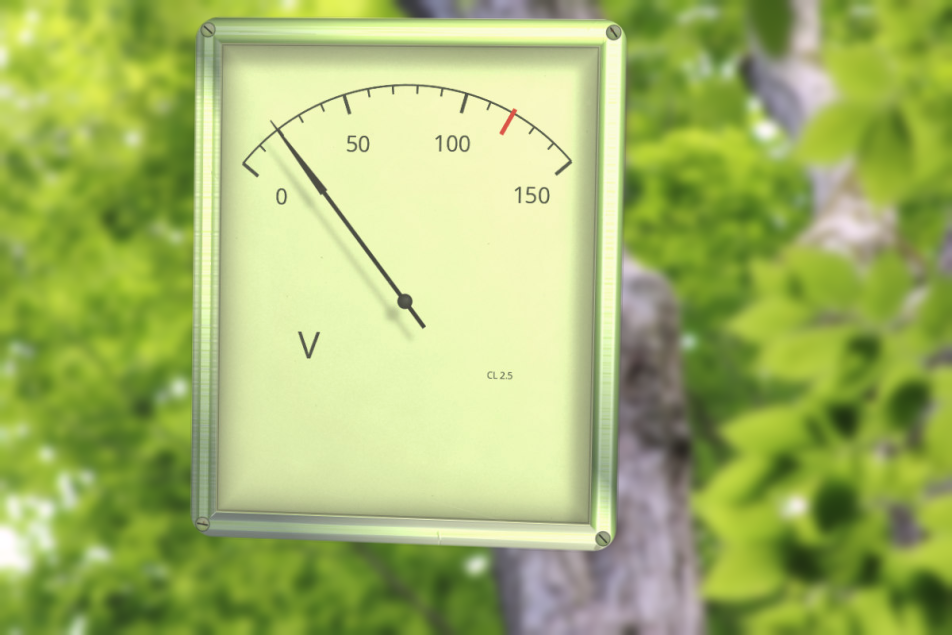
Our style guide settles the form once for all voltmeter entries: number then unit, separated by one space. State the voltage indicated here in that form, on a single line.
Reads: 20 V
